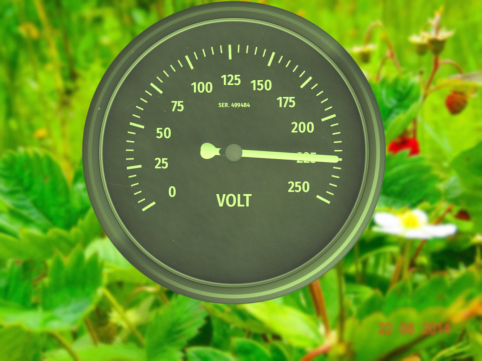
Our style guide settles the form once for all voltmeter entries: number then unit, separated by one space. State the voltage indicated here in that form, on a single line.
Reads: 225 V
